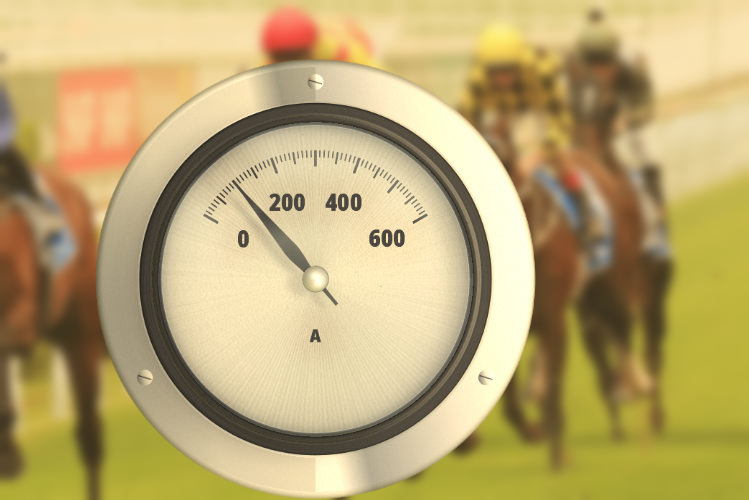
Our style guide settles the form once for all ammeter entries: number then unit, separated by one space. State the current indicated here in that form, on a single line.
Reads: 100 A
